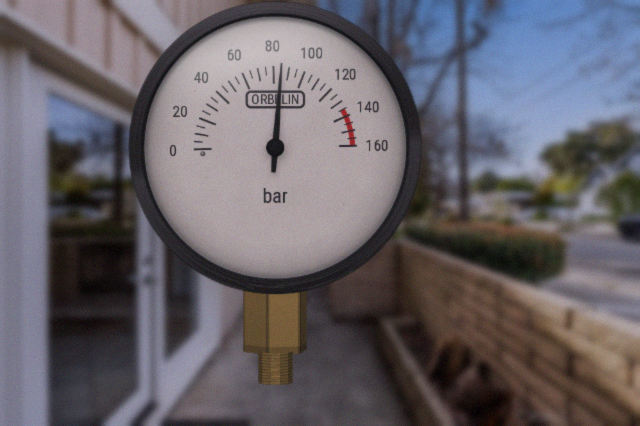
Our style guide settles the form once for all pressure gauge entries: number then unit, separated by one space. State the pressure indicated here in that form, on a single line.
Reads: 85 bar
